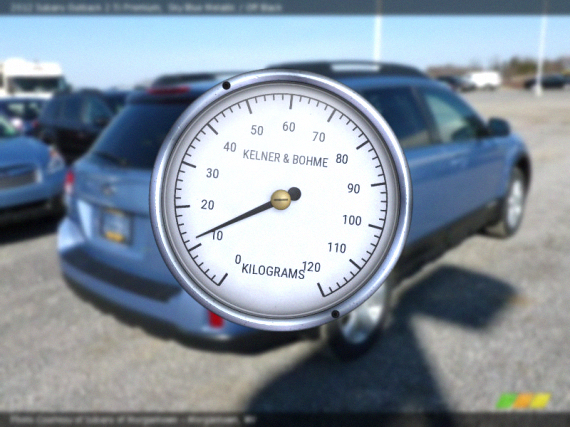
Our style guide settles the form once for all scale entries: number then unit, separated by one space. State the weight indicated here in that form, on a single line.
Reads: 12 kg
